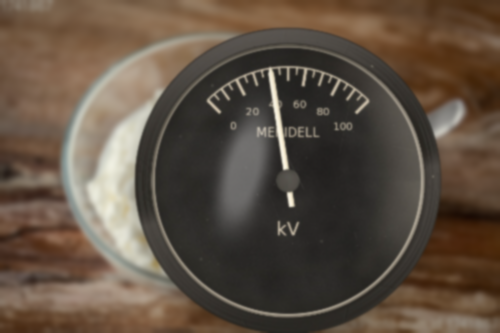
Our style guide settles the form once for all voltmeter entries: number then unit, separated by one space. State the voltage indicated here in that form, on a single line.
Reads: 40 kV
